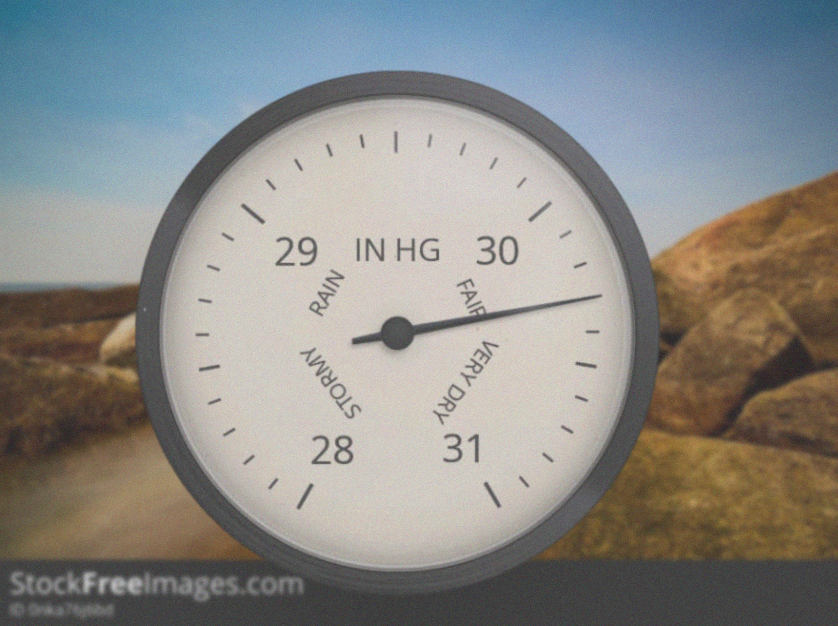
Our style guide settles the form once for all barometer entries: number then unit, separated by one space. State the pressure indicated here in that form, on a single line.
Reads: 30.3 inHg
